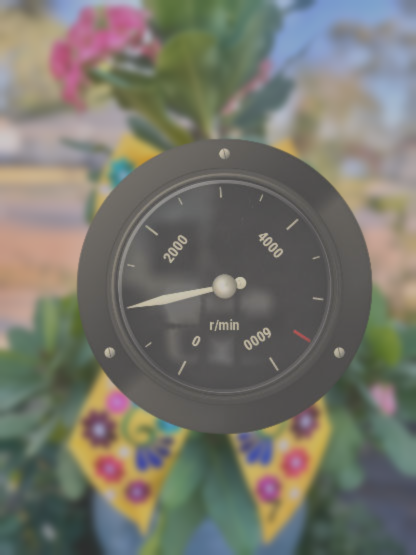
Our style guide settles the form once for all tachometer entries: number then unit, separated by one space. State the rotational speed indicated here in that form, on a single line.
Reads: 1000 rpm
